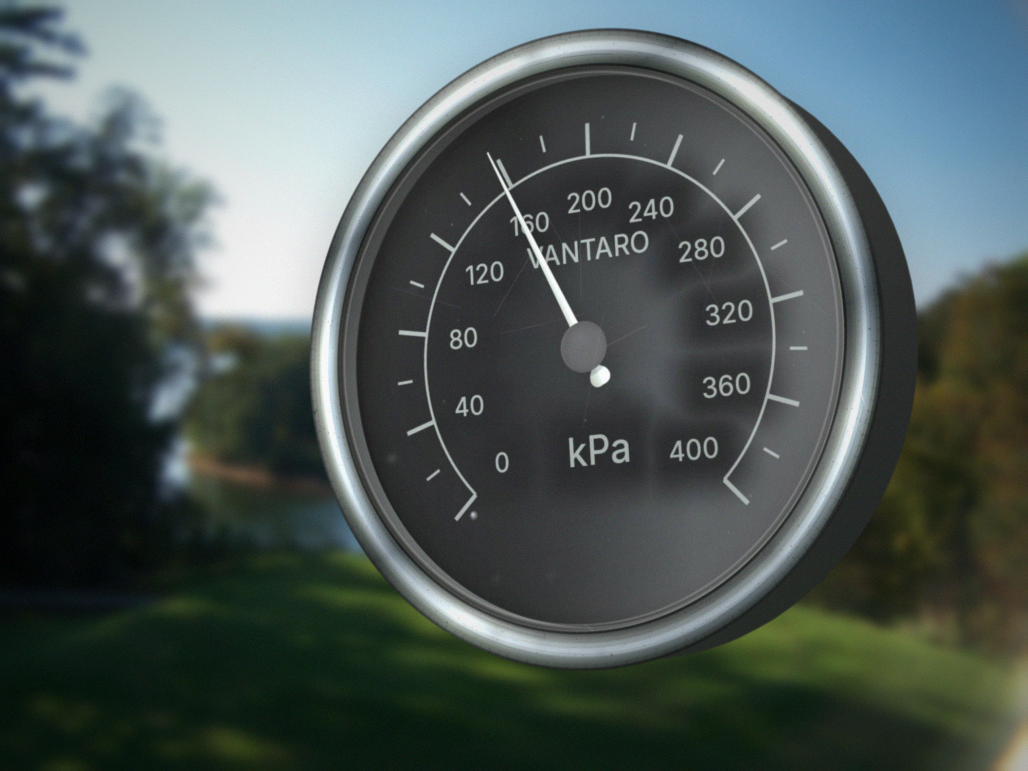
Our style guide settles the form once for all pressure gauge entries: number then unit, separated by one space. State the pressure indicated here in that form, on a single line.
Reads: 160 kPa
